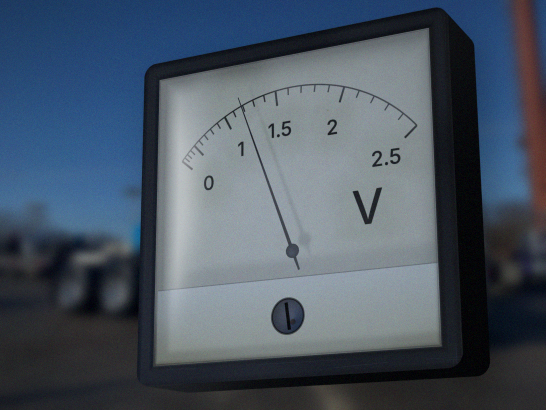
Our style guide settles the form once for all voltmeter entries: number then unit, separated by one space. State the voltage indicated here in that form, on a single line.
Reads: 1.2 V
